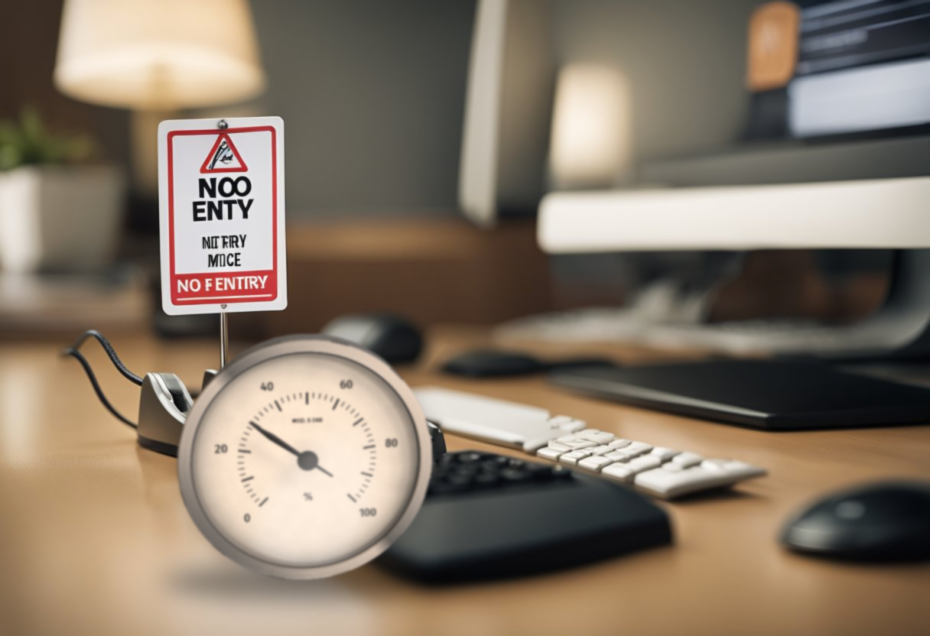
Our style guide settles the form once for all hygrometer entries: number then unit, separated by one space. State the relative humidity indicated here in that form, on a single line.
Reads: 30 %
